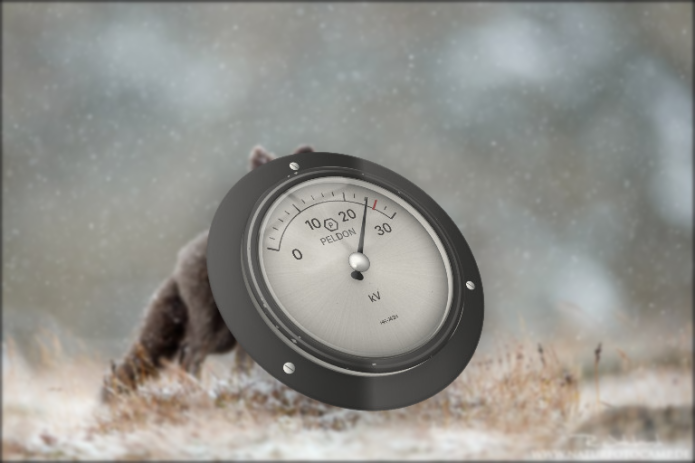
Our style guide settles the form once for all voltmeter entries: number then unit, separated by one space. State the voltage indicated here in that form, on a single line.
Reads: 24 kV
